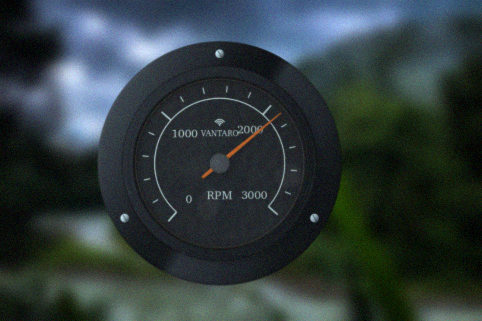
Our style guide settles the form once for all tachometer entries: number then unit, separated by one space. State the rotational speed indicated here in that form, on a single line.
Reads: 2100 rpm
